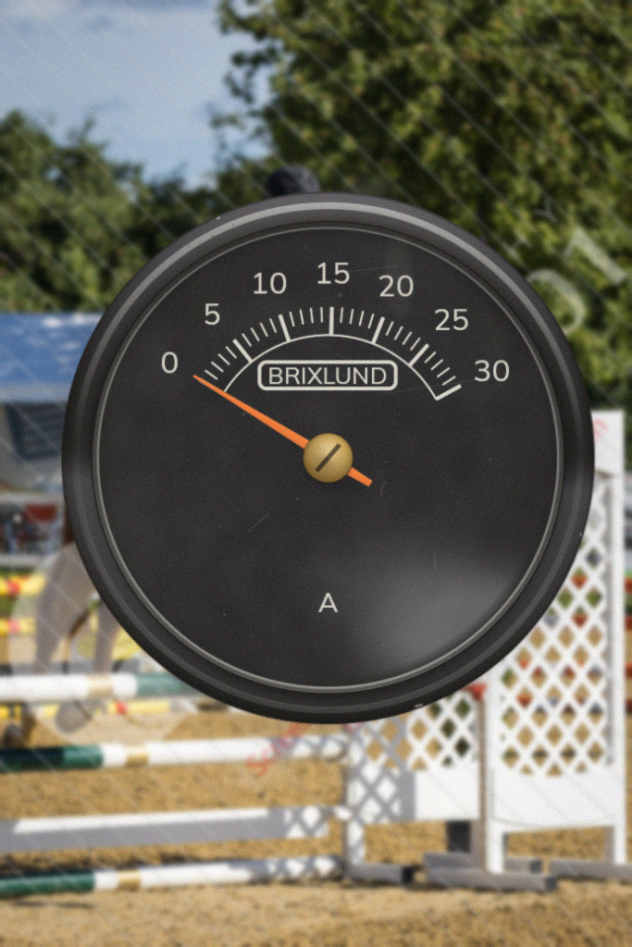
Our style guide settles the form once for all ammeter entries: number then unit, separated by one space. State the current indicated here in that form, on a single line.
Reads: 0 A
